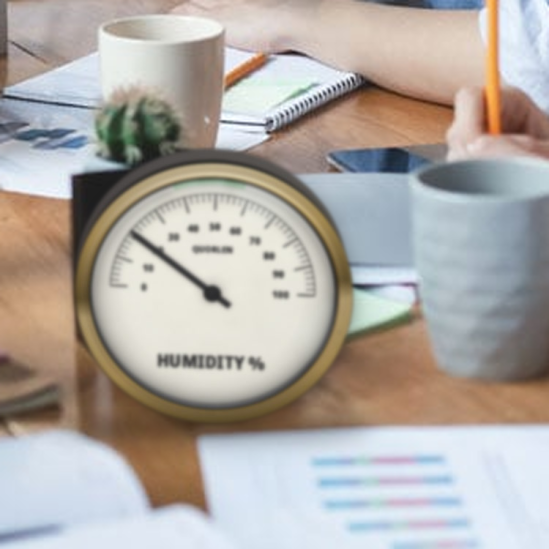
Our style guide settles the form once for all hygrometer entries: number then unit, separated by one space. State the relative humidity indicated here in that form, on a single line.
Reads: 20 %
